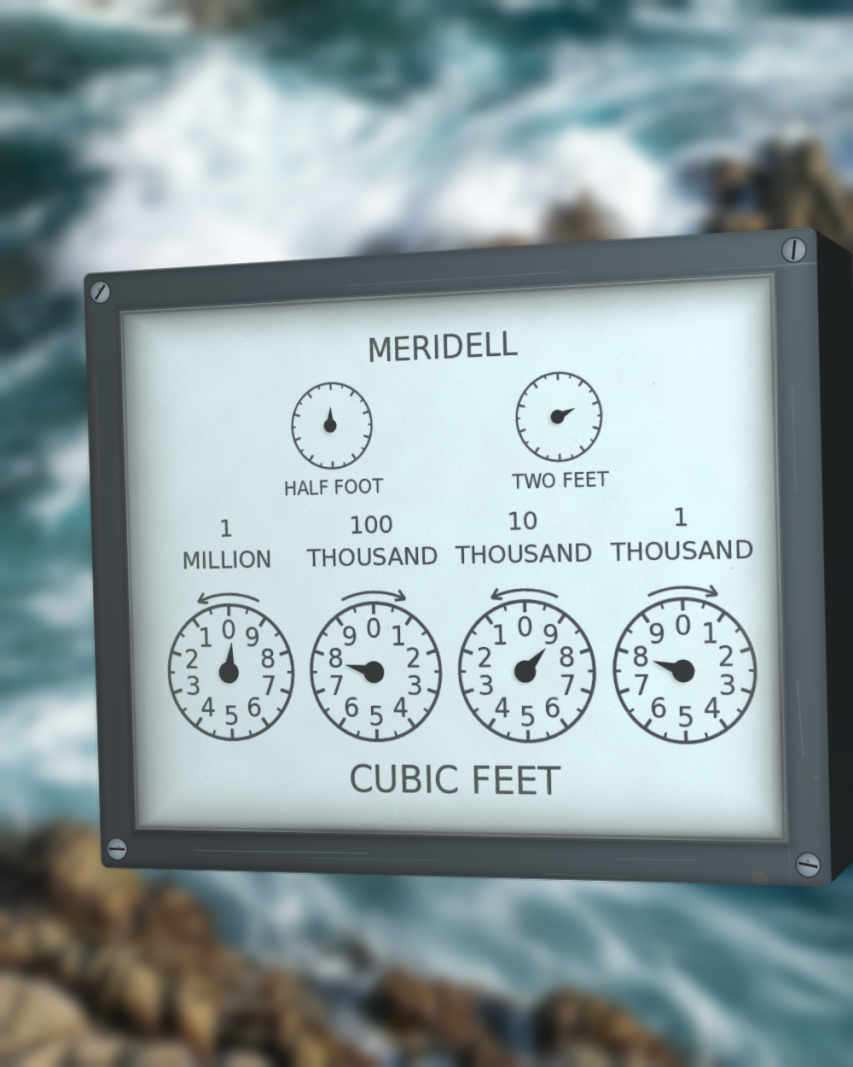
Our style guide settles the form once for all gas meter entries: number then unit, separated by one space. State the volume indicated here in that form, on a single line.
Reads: 978800 ft³
